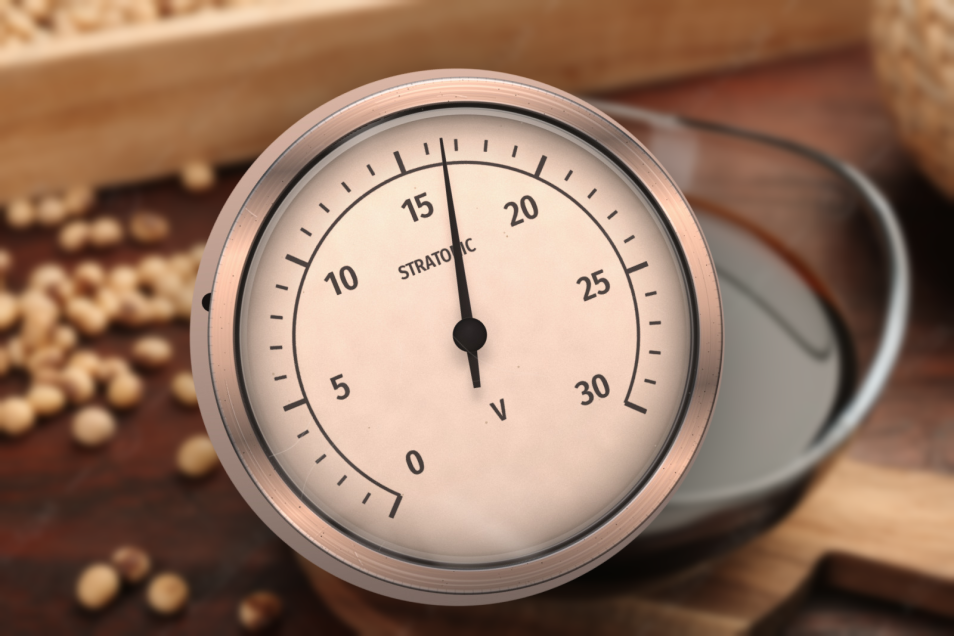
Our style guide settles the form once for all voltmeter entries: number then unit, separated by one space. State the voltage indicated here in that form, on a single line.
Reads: 16.5 V
